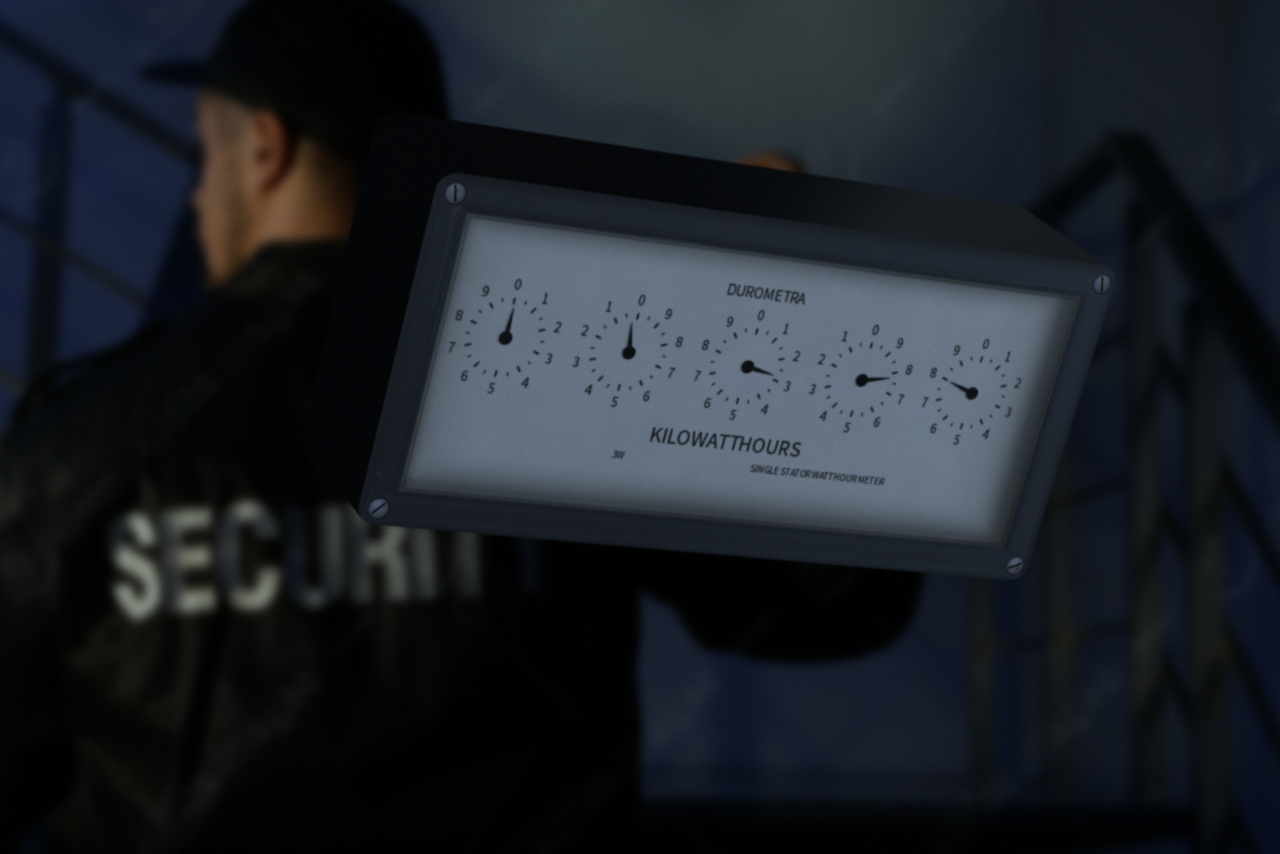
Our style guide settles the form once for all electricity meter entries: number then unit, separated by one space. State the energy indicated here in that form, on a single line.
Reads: 278 kWh
